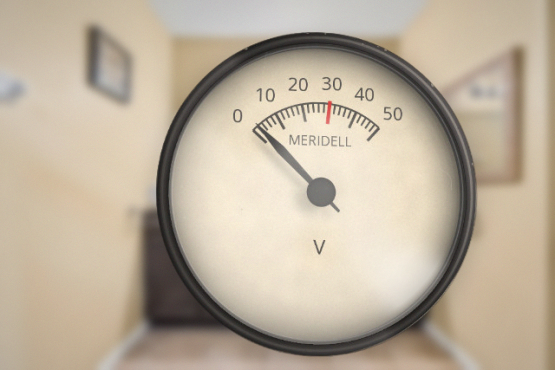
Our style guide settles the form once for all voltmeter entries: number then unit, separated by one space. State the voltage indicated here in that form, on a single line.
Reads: 2 V
